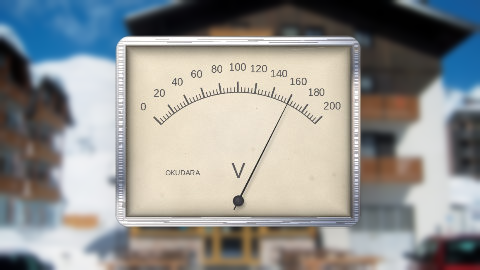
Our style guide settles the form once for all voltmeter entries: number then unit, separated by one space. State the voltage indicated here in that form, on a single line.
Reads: 160 V
